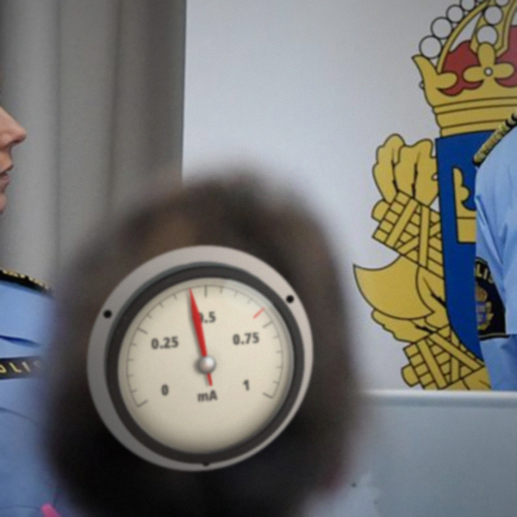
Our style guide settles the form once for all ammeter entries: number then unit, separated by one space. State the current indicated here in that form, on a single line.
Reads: 0.45 mA
